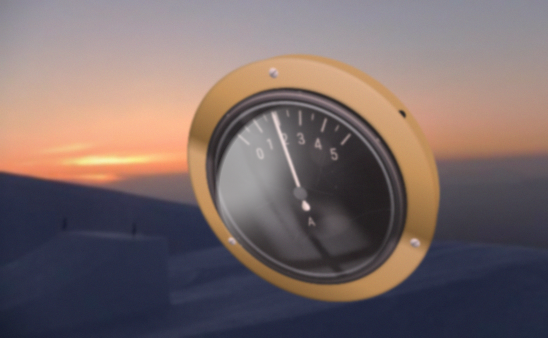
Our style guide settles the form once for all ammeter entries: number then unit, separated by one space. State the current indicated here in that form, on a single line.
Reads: 2 A
